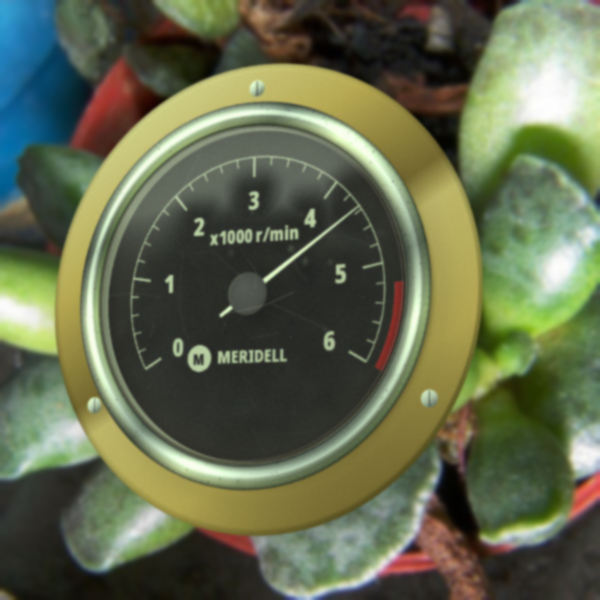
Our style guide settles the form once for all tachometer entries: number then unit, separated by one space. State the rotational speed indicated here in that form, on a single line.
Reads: 4400 rpm
